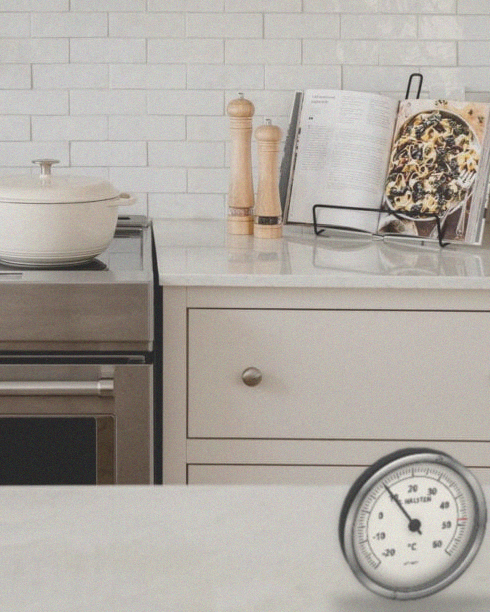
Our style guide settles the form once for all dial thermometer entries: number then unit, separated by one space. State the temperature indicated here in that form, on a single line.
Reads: 10 °C
